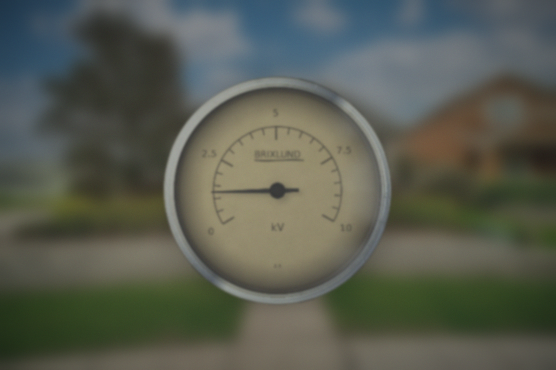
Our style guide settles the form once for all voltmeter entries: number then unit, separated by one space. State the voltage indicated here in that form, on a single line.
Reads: 1.25 kV
